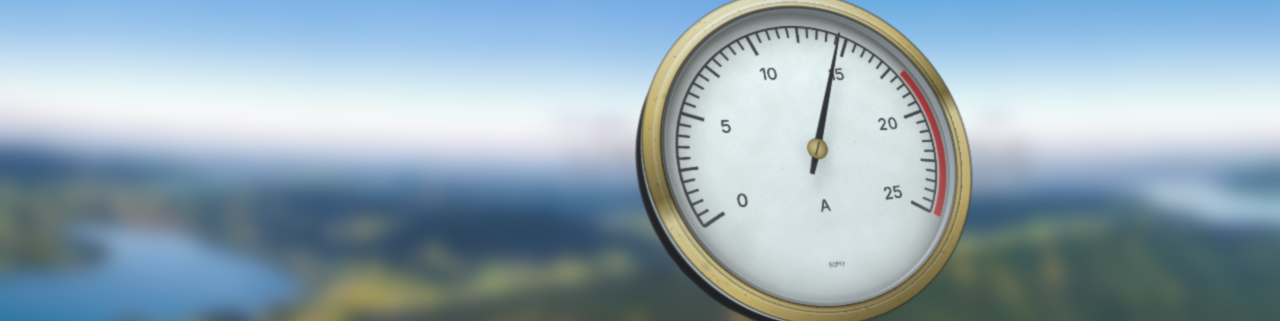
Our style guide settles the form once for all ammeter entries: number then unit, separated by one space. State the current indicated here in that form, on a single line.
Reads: 14.5 A
